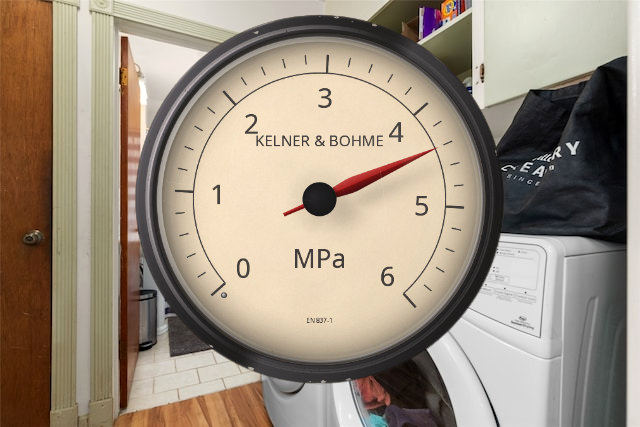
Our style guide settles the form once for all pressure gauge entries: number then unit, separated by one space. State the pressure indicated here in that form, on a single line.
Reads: 4.4 MPa
